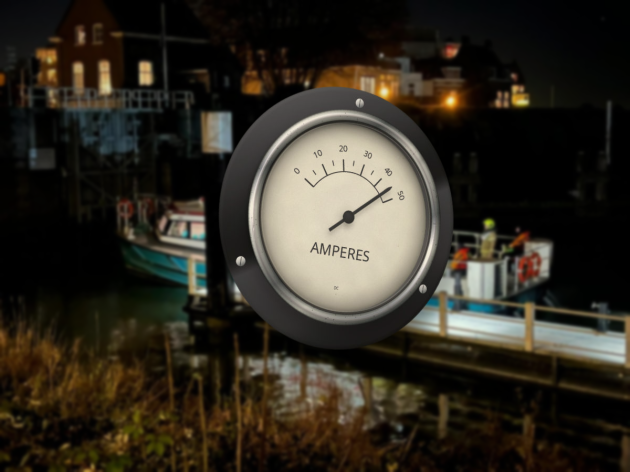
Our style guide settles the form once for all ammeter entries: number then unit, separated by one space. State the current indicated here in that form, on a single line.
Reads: 45 A
